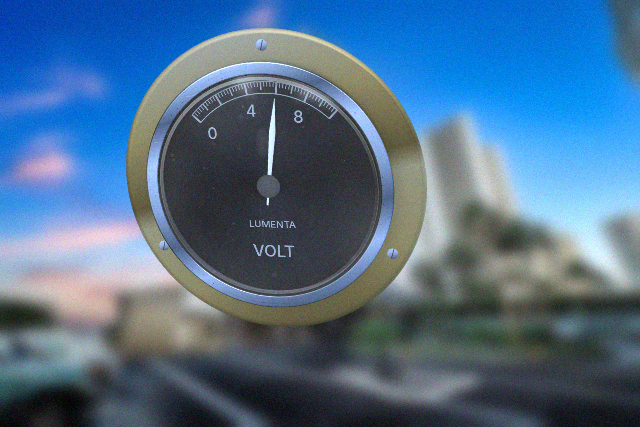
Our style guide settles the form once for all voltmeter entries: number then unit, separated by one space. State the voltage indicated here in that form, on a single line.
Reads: 6 V
